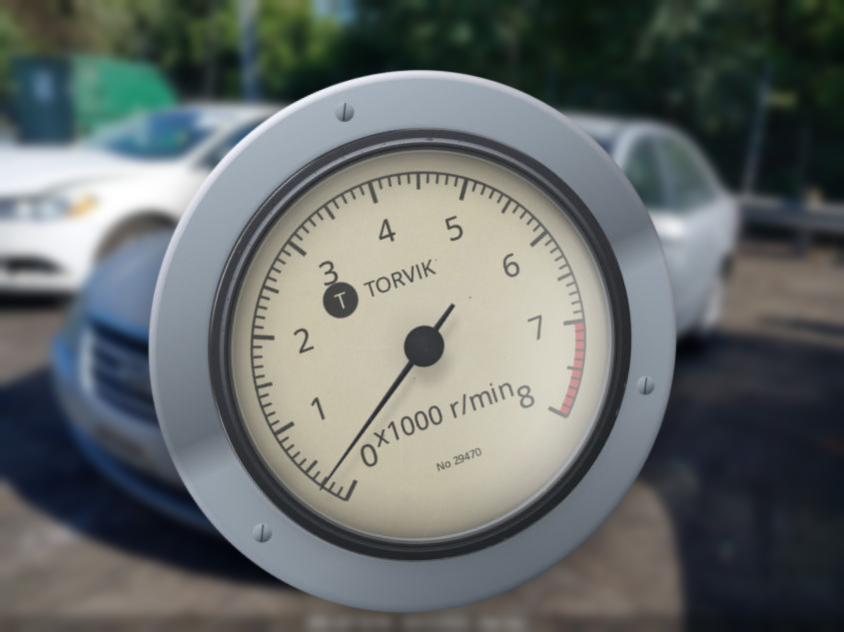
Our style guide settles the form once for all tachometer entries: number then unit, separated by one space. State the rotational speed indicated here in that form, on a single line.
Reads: 300 rpm
